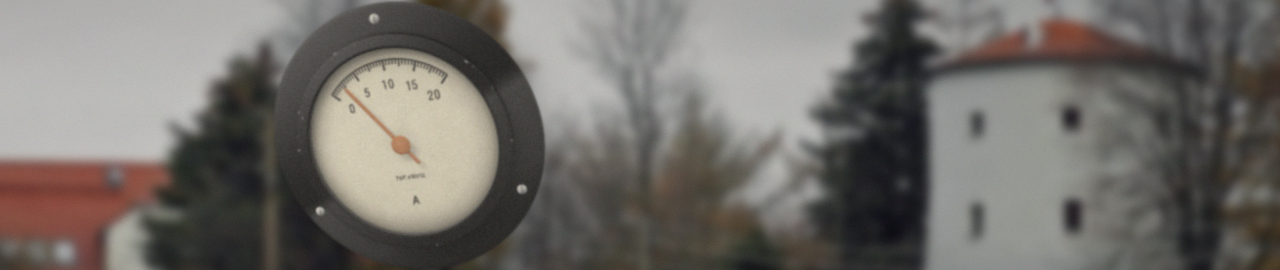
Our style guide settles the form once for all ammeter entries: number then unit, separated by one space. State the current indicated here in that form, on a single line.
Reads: 2.5 A
